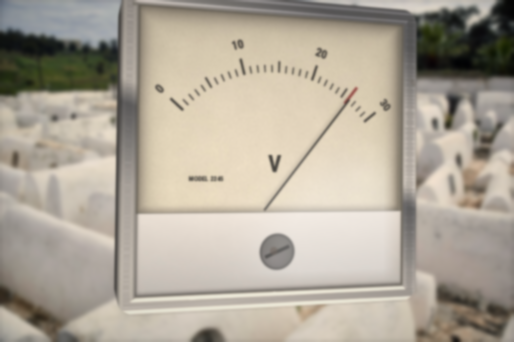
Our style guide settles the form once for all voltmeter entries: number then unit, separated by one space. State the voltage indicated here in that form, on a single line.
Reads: 26 V
